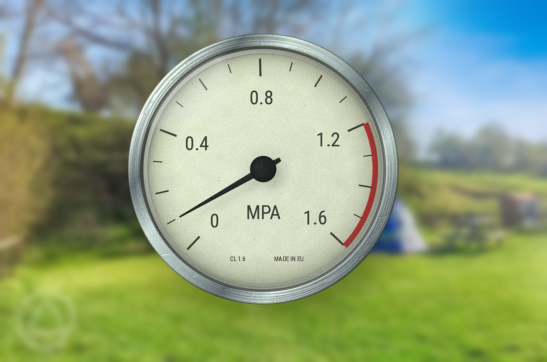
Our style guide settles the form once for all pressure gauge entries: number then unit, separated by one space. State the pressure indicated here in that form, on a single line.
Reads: 0.1 MPa
